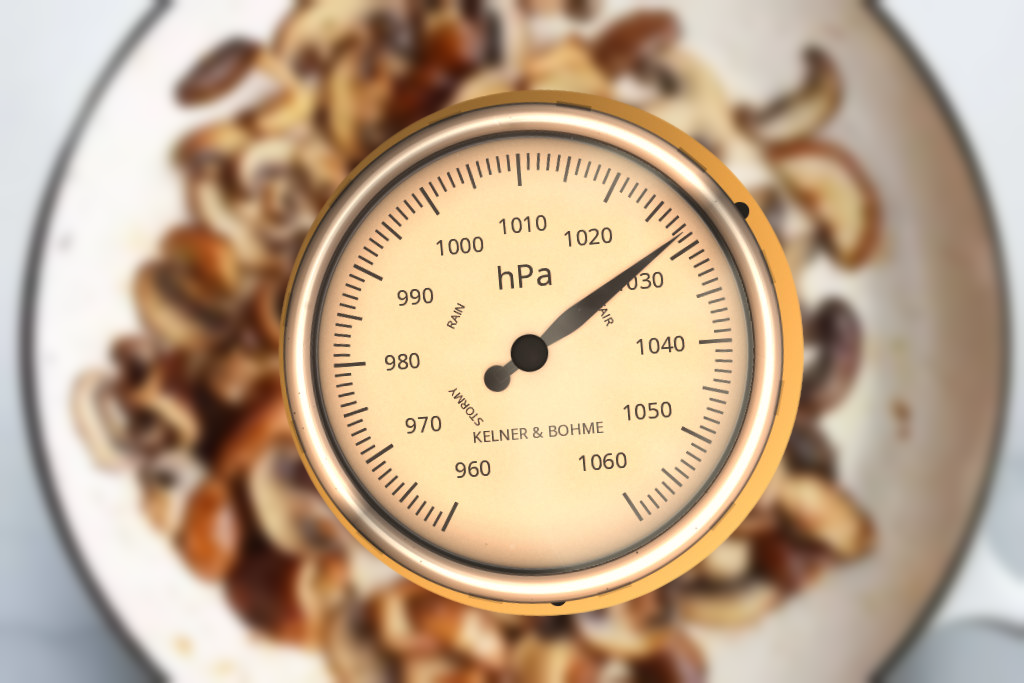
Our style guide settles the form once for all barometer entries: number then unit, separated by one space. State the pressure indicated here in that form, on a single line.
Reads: 1028.5 hPa
